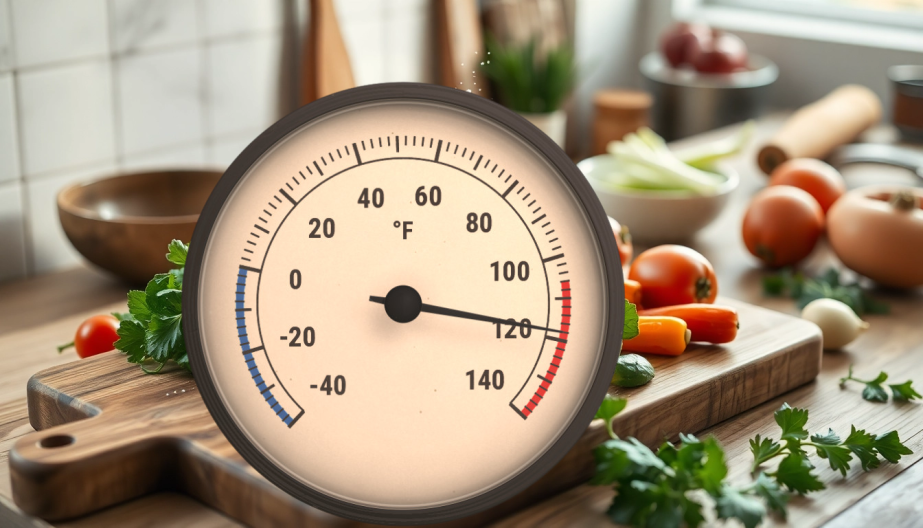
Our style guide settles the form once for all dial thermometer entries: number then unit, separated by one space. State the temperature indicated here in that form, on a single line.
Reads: 118 °F
